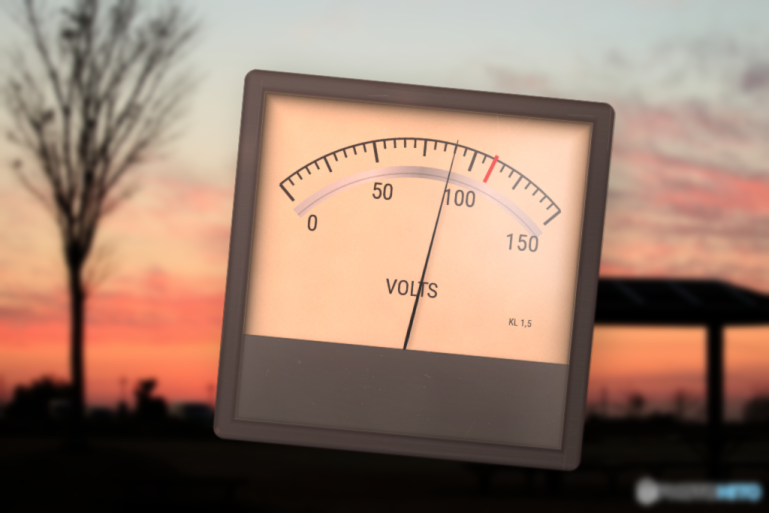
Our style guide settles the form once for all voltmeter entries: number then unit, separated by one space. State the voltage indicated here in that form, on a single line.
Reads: 90 V
